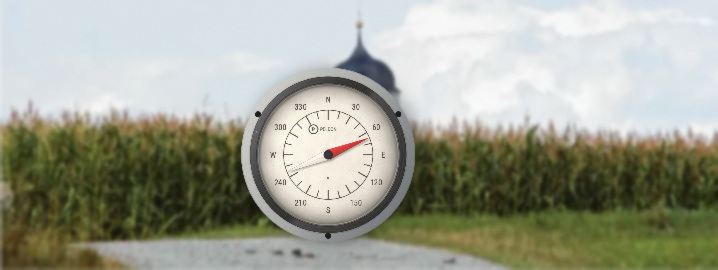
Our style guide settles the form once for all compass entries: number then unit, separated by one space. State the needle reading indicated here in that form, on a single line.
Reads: 67.5 °
